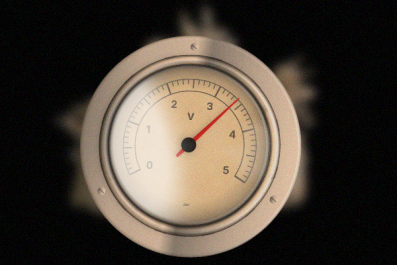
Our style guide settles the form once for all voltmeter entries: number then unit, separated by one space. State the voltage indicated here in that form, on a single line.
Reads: 3.4 V
